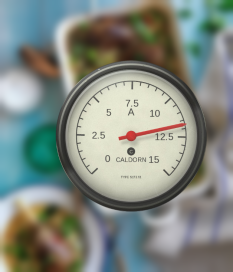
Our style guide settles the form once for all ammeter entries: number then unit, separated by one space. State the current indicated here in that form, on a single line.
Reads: 11.75 A
